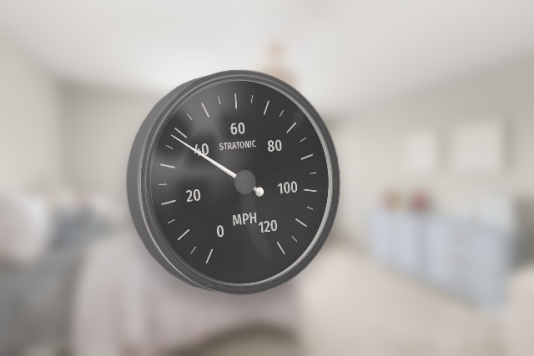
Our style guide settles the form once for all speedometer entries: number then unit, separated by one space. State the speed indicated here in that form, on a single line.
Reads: 37.5 mph
